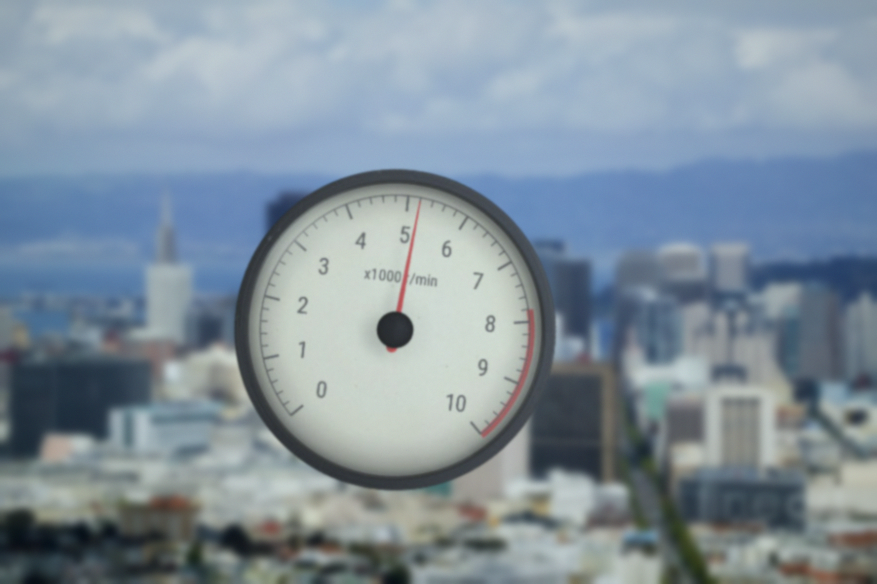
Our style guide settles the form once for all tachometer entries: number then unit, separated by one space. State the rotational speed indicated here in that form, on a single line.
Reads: 5200 rpm
